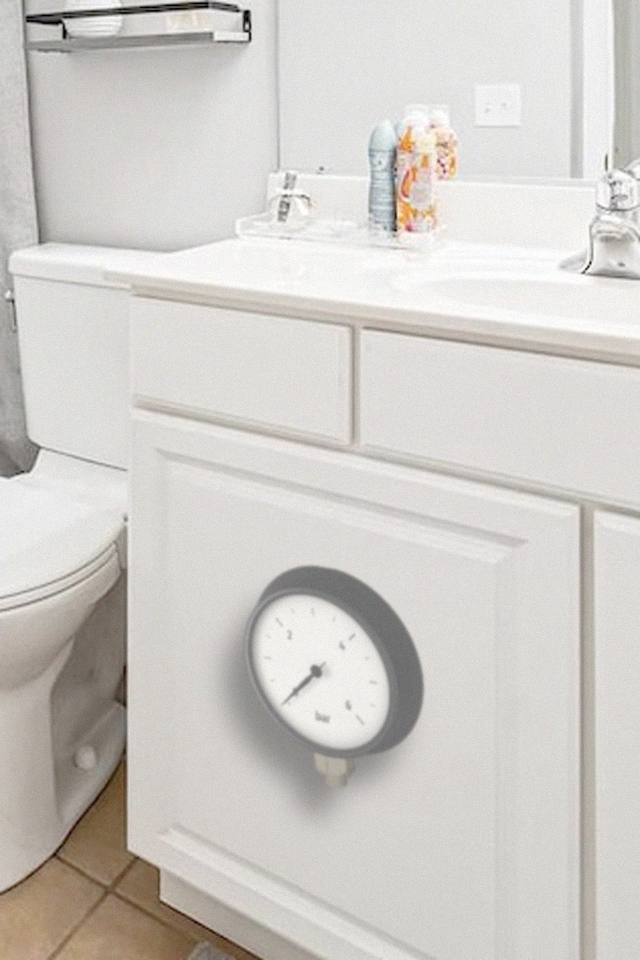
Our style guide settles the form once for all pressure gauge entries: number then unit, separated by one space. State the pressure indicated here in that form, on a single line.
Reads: 0 bar
